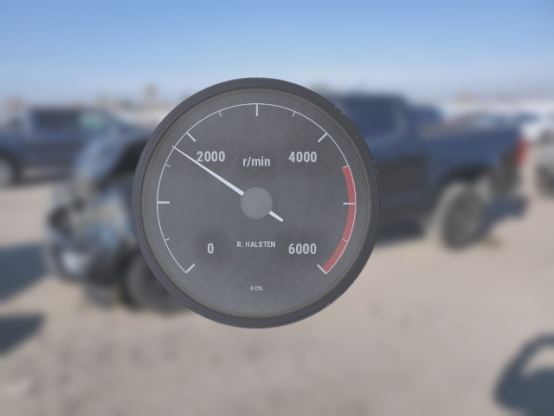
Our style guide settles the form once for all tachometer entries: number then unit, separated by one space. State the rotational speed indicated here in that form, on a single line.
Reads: 1750 rpm
